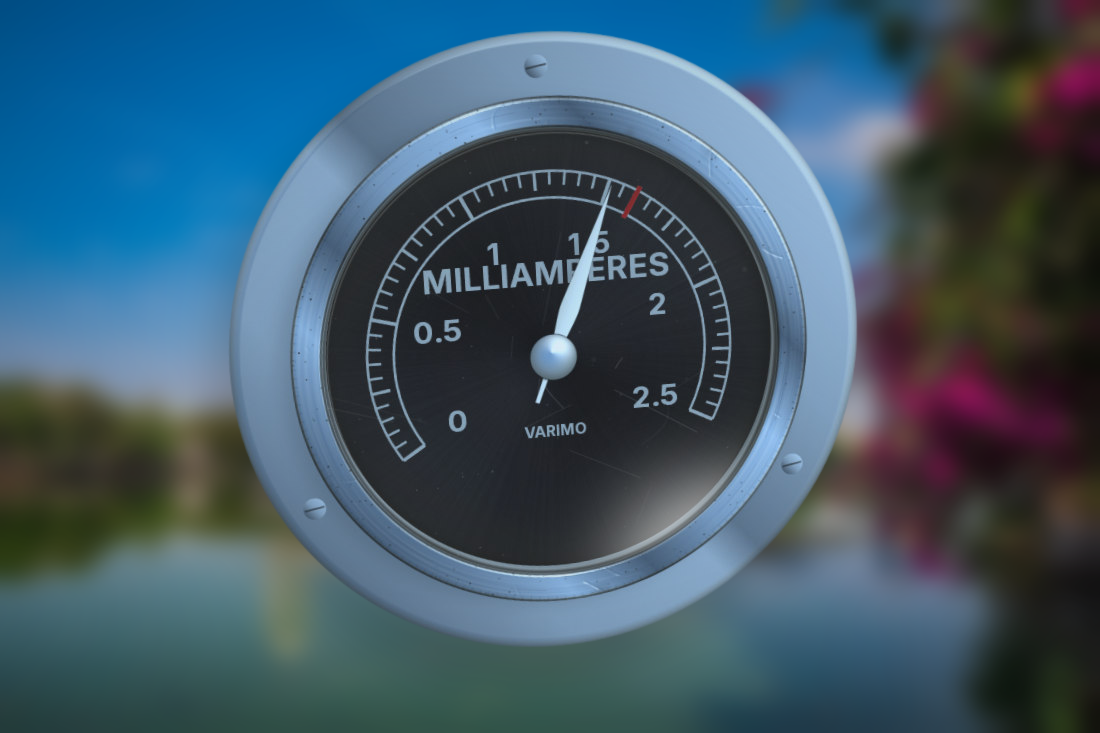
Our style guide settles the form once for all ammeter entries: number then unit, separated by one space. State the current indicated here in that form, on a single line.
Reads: 1.5 mA
